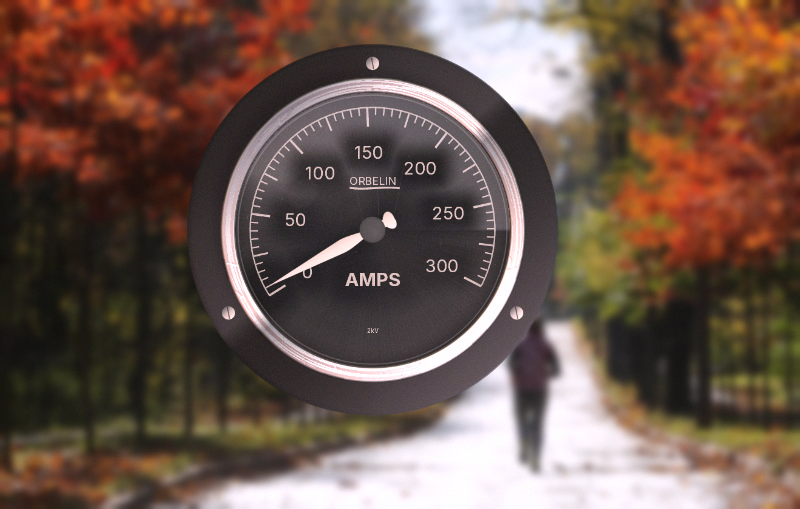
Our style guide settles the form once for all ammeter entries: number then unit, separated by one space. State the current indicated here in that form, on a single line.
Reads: 5 A
